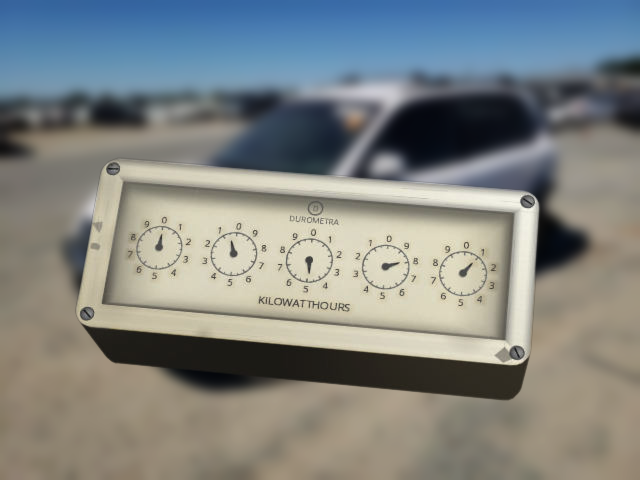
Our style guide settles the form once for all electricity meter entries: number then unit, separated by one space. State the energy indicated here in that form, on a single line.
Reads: 481 kWh
